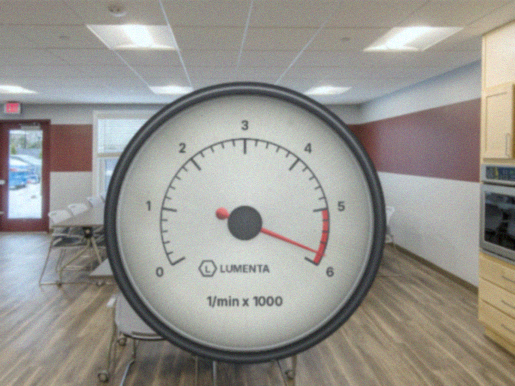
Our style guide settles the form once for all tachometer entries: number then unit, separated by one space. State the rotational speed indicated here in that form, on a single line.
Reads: 5800 rpm
